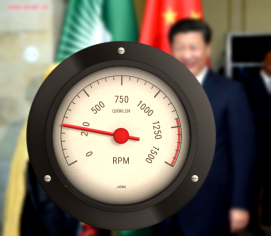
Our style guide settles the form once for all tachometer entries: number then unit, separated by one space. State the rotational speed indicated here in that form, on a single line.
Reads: 250 rpm
